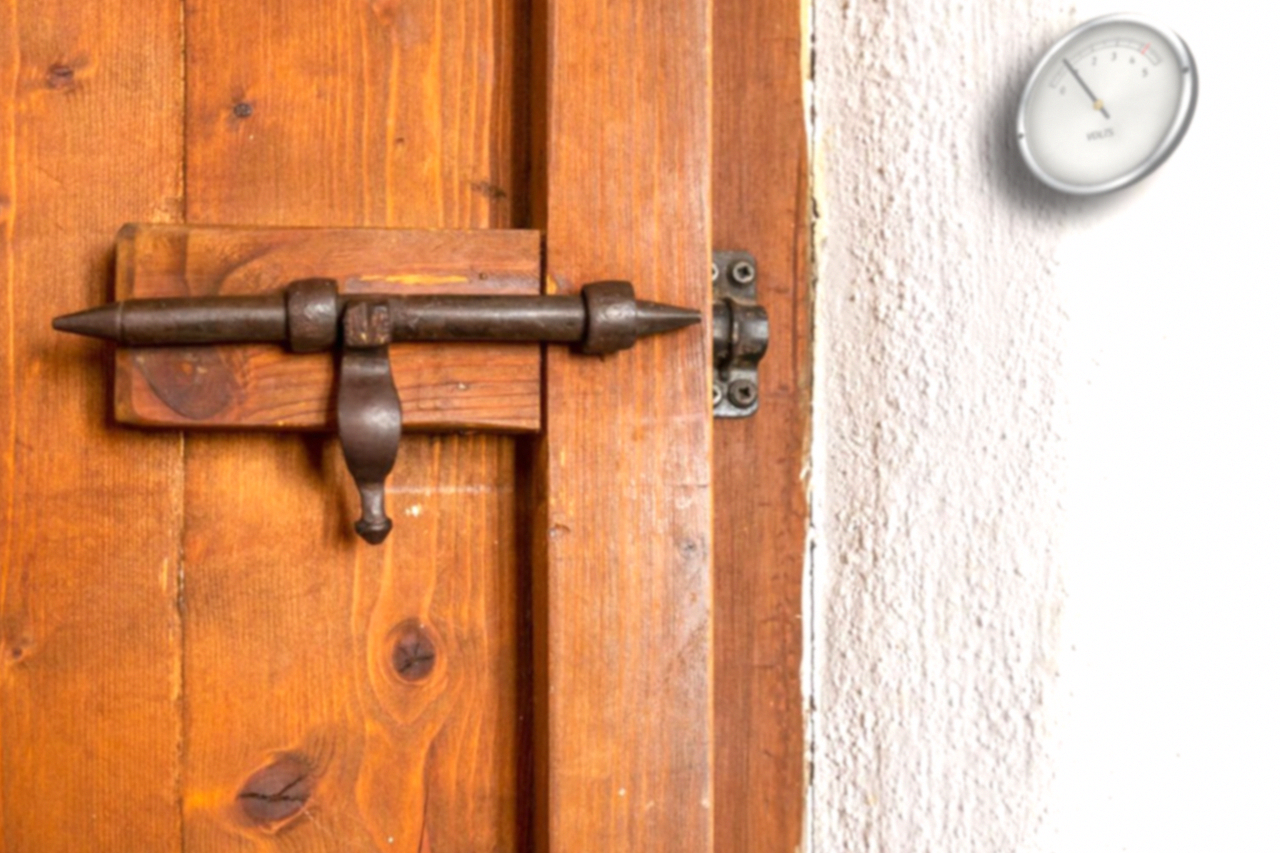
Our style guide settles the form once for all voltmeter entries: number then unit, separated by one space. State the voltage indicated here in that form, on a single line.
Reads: 1 V
